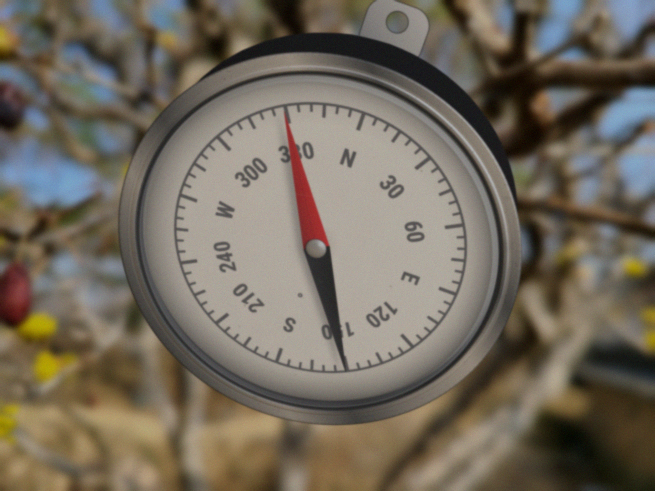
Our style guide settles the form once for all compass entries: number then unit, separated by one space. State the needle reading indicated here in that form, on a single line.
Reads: 330 °
